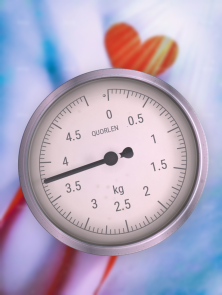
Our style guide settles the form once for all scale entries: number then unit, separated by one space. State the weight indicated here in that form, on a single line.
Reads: 3.75 kg
